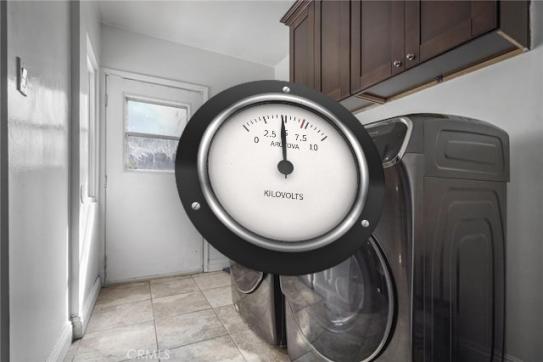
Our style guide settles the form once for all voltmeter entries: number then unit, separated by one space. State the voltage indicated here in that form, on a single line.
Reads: 4.5 kV
